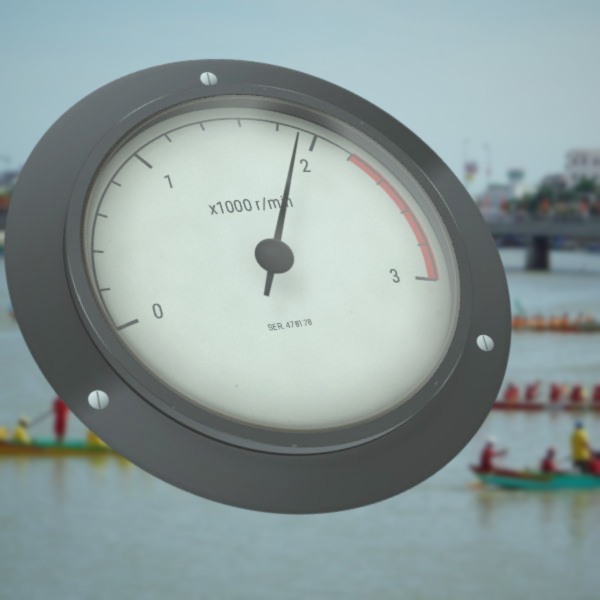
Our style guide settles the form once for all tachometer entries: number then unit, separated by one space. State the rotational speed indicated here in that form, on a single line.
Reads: 1900 rpm
